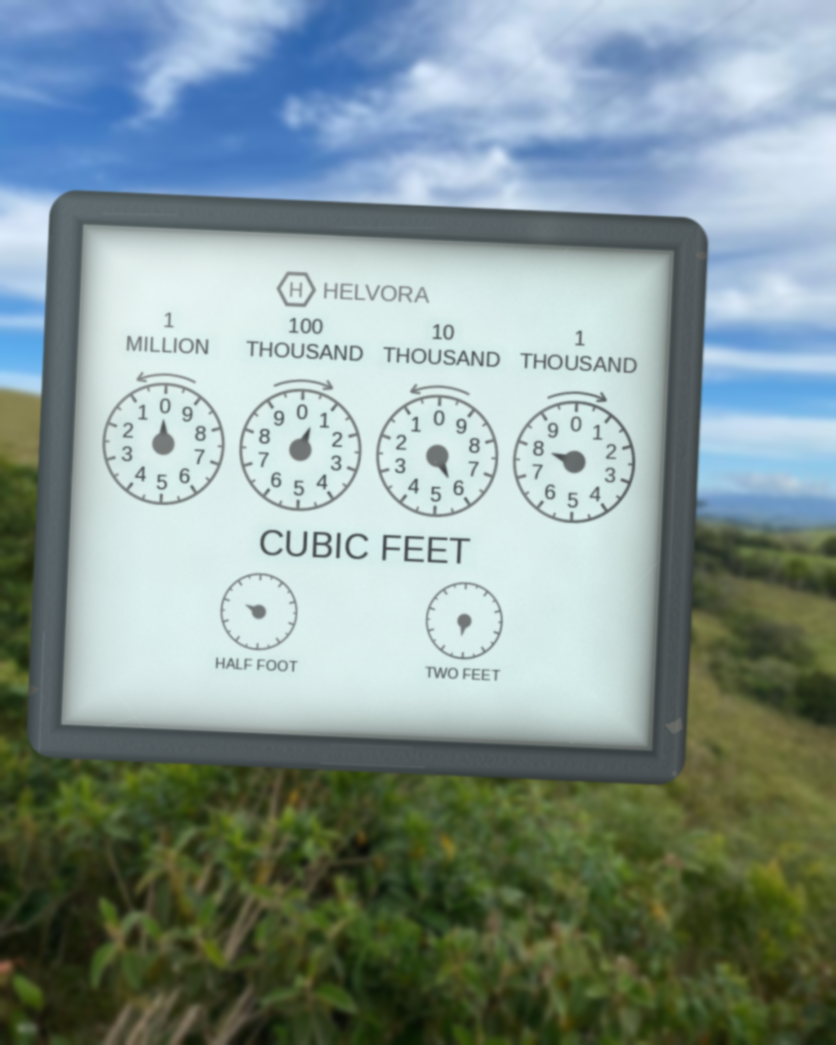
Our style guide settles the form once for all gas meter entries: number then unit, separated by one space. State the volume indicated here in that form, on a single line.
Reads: 5800 ft³
